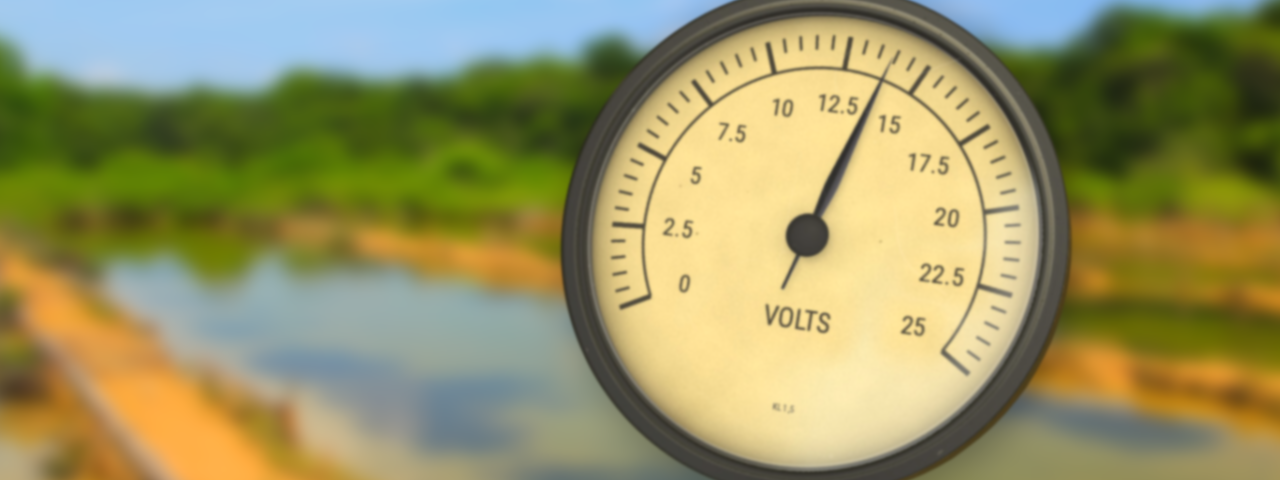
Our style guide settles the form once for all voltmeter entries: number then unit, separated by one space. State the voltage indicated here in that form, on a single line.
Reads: 14 V
